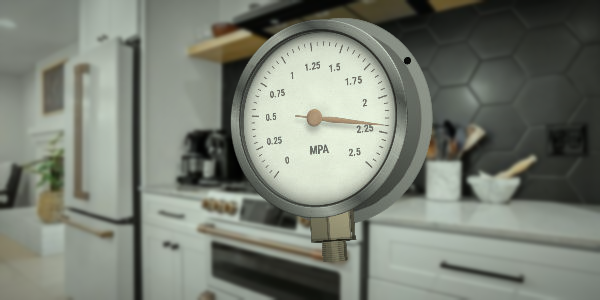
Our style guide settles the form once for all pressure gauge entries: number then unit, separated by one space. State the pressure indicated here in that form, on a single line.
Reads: 2.2 MPa
